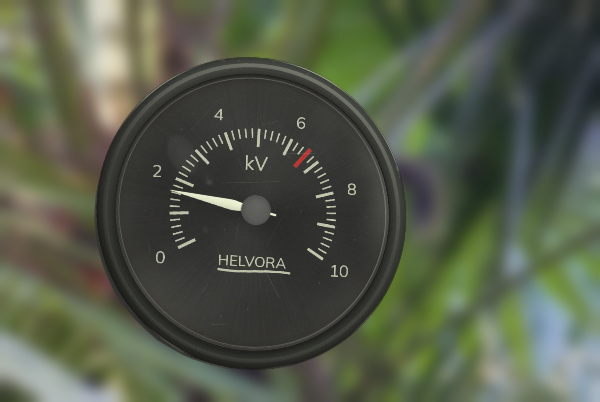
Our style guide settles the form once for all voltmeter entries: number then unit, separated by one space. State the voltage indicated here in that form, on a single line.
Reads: 1.6 kV
